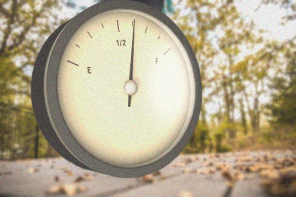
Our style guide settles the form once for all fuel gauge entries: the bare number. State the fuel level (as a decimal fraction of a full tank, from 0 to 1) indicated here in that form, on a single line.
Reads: 0.625
